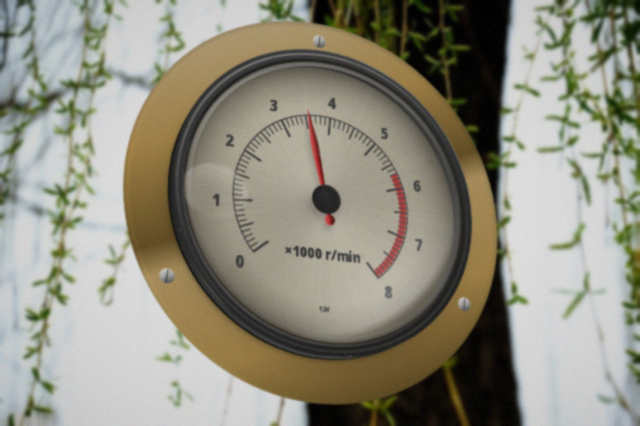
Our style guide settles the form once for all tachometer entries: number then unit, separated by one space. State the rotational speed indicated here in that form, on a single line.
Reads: 3500 rpm
